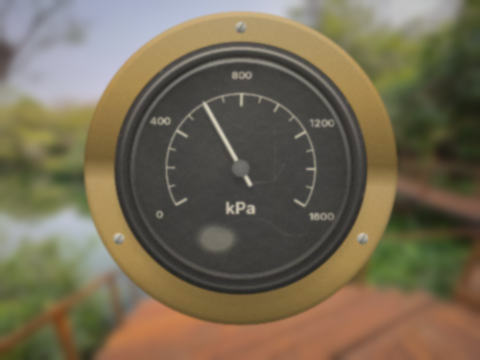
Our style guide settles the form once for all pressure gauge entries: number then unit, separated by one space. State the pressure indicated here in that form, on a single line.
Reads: 600 kPa
